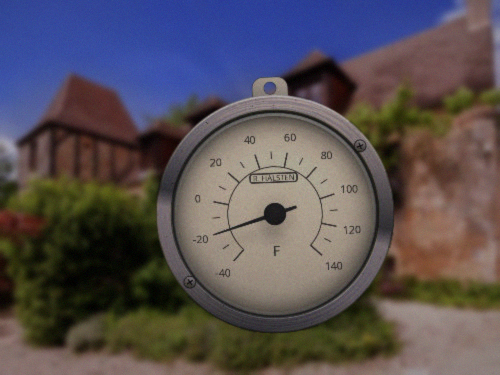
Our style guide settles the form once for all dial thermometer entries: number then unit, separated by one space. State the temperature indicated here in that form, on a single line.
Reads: -20 °F
